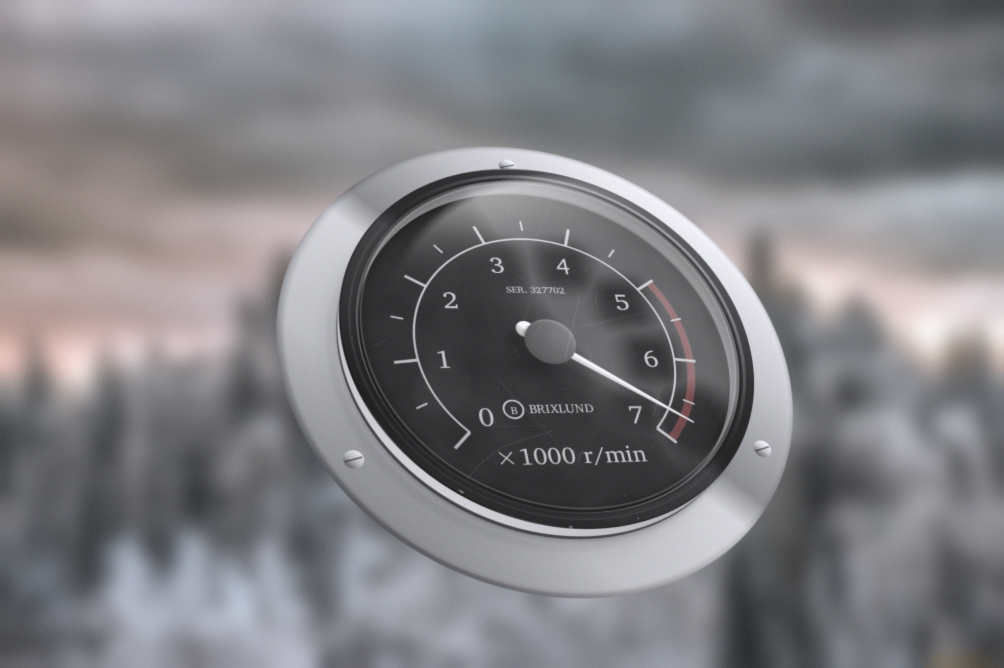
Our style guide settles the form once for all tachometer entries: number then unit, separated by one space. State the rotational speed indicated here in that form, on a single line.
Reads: 6750 rpm
